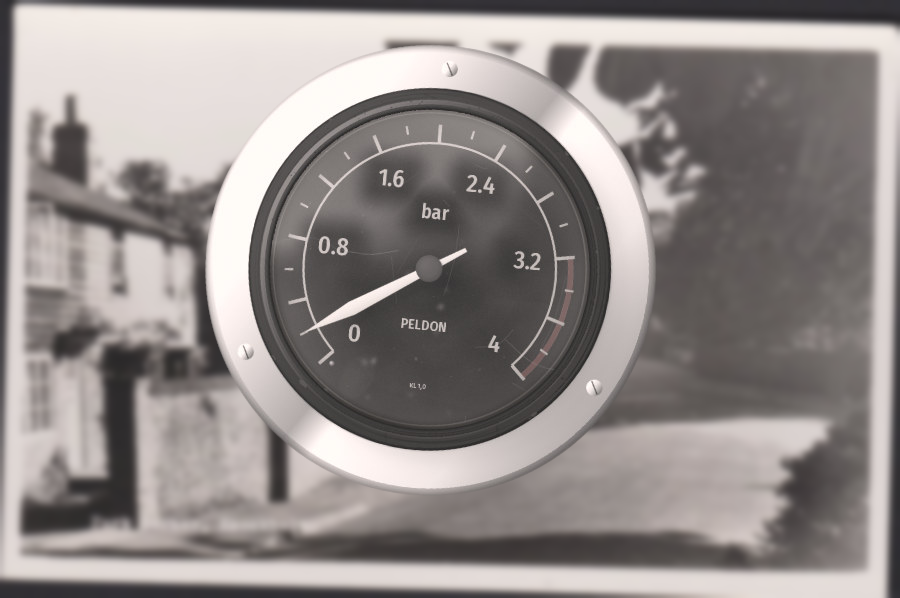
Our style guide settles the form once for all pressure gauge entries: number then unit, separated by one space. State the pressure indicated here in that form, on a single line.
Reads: 0.2 bar
